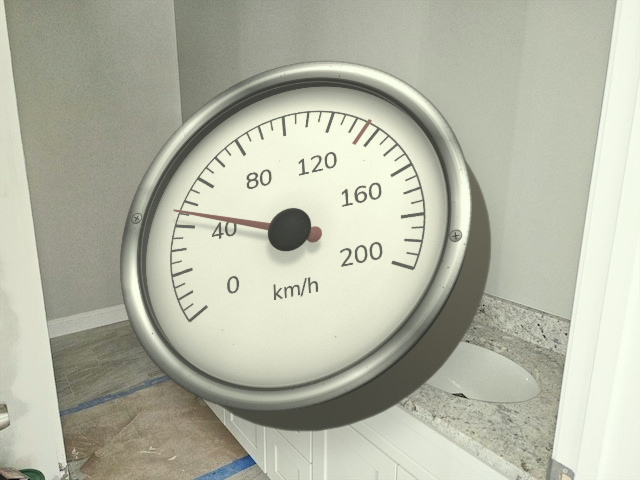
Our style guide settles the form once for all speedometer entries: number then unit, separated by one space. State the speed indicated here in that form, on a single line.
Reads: 45 km/h
